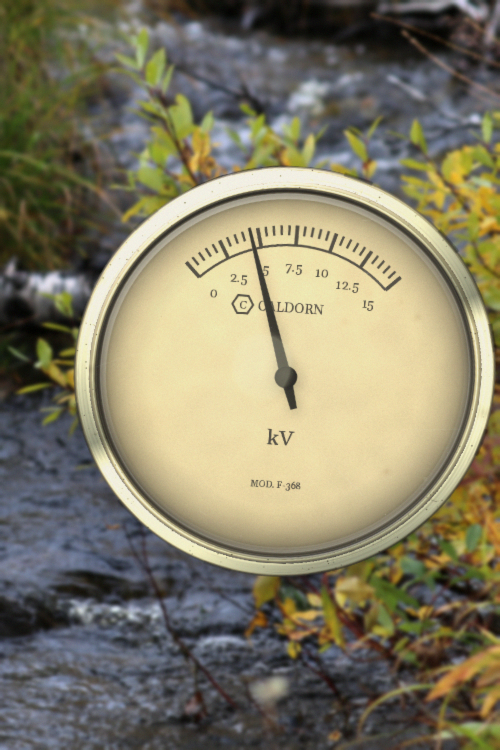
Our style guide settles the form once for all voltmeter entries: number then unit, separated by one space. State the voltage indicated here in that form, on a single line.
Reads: 4.5 kV
